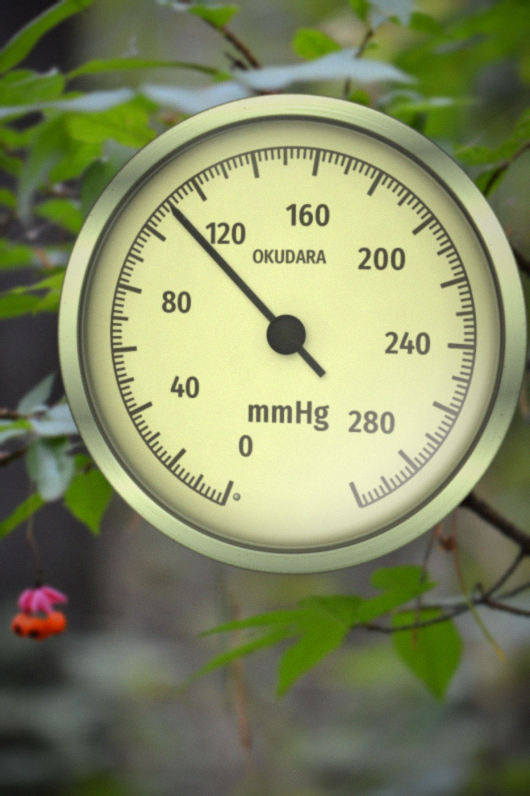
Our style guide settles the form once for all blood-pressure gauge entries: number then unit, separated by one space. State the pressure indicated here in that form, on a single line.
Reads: 110 mmHg
